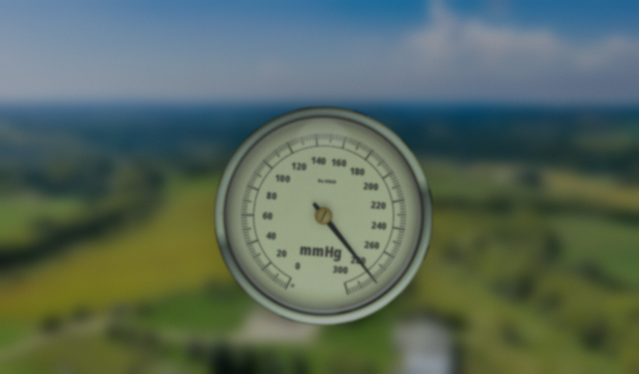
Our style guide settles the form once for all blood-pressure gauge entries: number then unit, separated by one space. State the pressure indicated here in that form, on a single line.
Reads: 280 mmHg
